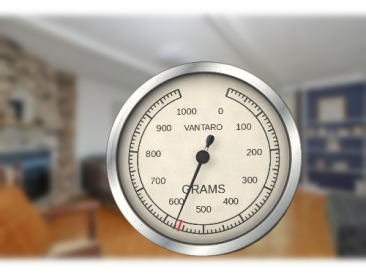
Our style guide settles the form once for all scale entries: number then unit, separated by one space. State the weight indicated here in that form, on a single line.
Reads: 570 g
